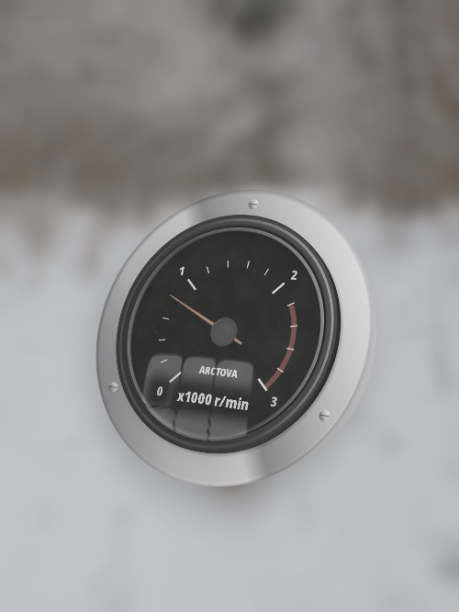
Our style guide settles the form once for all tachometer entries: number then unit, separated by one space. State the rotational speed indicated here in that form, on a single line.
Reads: 800 rpm
